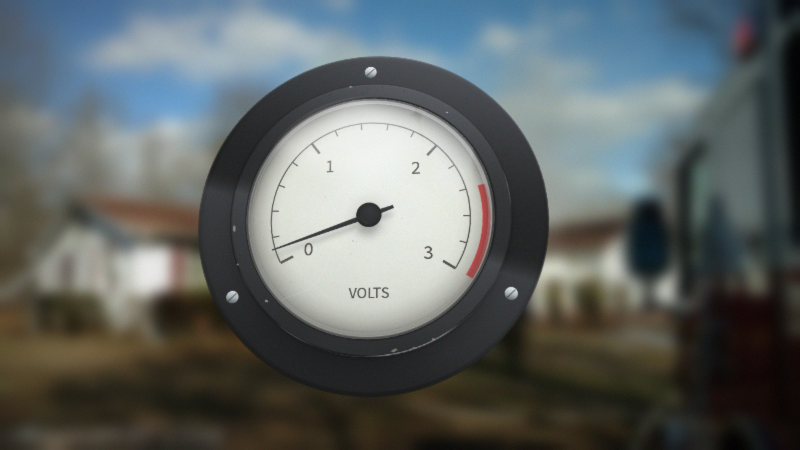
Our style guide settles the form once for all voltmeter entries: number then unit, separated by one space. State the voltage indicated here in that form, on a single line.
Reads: 0.1 V
